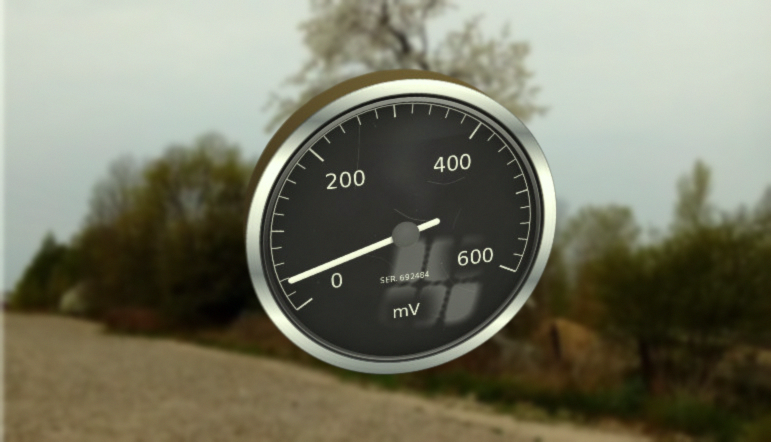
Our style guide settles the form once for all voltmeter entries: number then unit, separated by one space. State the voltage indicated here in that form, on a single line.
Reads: 40 mV
